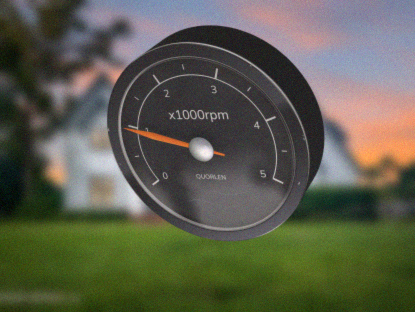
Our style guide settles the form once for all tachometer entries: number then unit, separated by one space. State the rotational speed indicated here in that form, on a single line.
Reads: 1000 rpm
